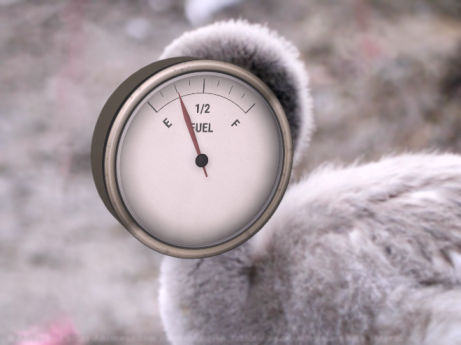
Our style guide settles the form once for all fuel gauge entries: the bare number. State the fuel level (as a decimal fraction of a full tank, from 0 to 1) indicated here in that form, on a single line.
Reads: 0.25
